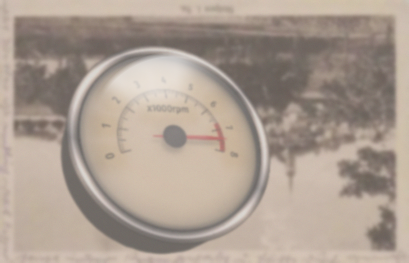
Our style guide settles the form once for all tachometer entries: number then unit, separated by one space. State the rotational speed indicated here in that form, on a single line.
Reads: 7500 rpm
